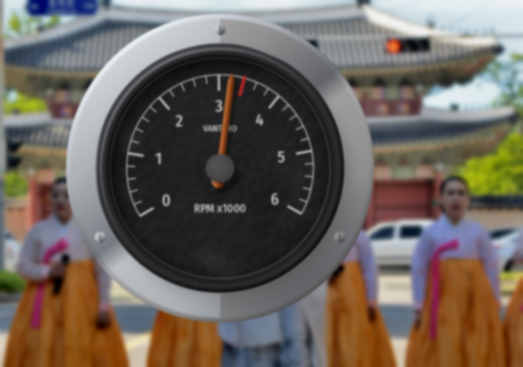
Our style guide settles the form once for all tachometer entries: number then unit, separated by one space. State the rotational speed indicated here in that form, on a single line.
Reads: 3200 rpm
